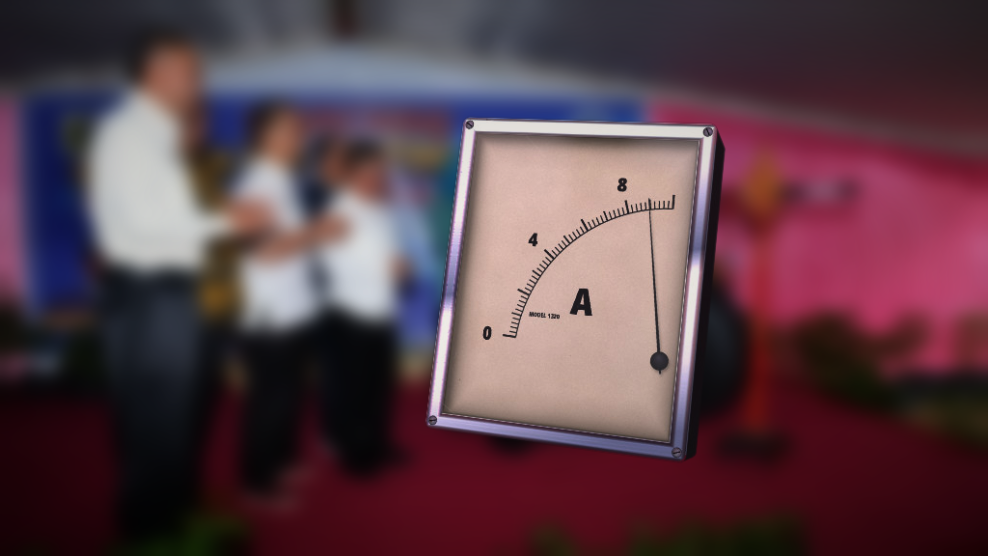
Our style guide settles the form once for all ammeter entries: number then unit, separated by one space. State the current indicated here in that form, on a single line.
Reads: 9 A
